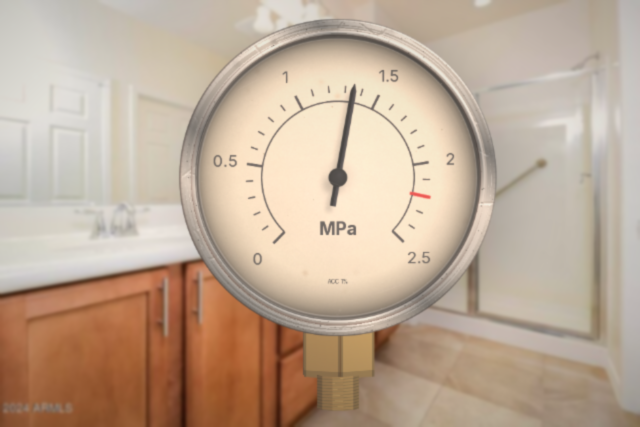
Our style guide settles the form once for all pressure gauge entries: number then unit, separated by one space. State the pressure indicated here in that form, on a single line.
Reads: 1.35 MPa
